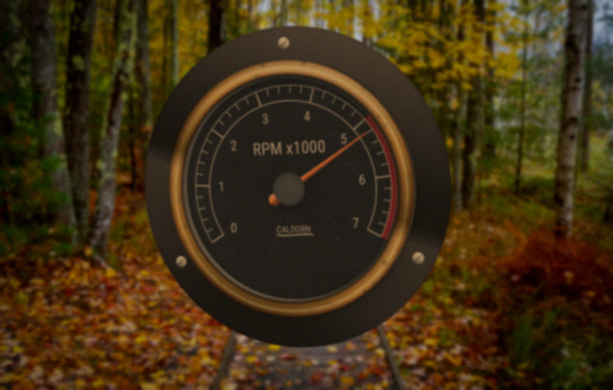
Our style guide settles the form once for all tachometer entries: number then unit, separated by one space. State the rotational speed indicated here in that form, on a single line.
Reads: 5200 rpm
